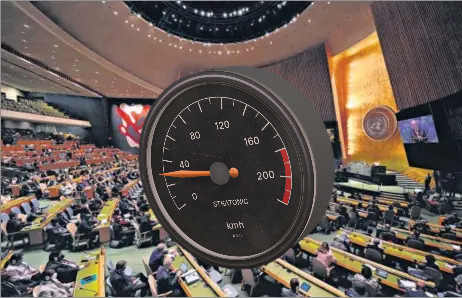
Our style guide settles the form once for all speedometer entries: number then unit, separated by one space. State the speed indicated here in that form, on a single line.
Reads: 30 km/h
